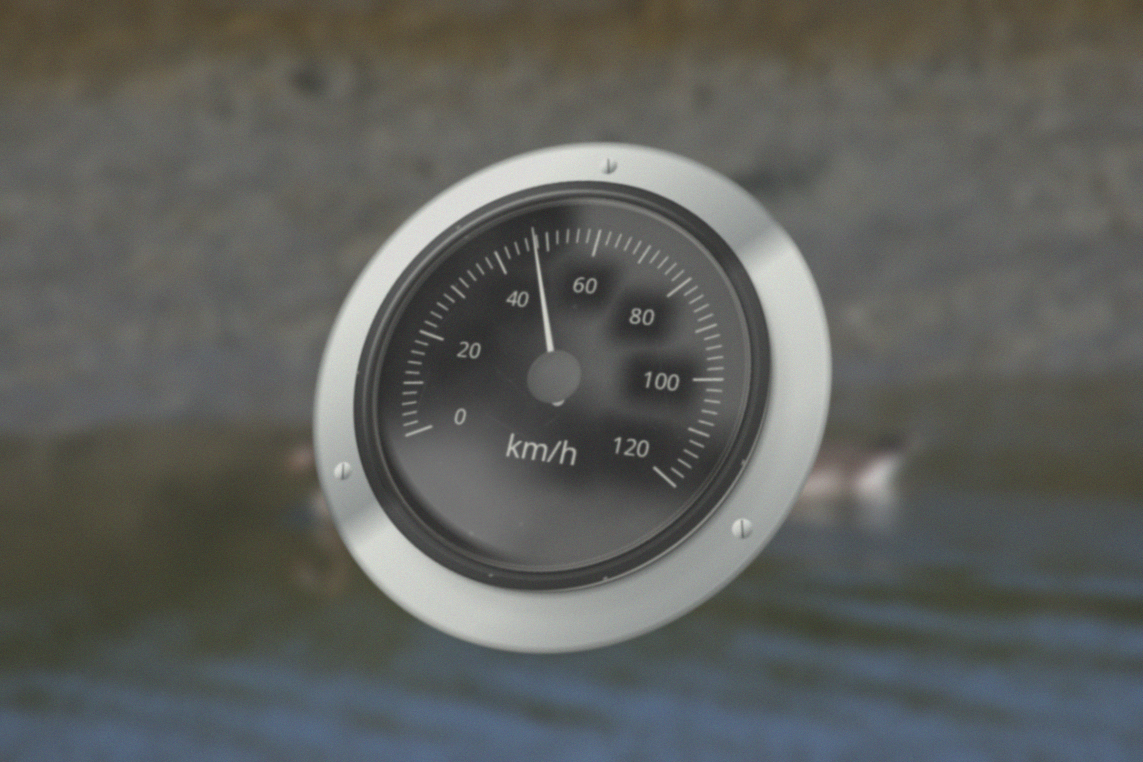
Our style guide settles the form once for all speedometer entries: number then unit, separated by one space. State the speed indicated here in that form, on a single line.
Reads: 48 km/h
